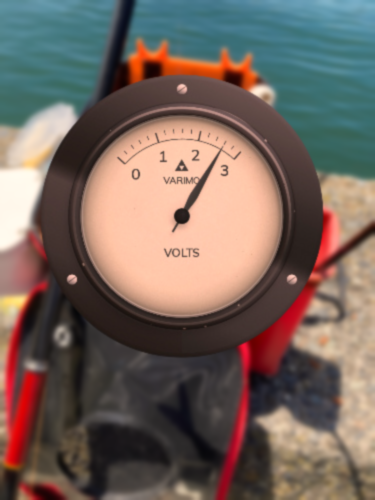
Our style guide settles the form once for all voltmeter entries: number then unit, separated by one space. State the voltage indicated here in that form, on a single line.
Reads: 2.6 V
